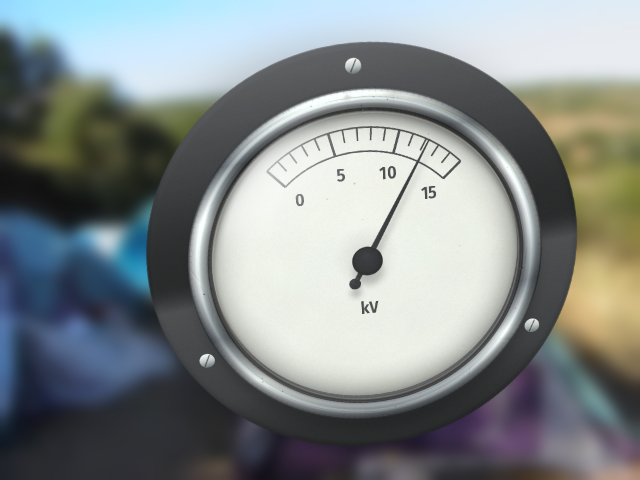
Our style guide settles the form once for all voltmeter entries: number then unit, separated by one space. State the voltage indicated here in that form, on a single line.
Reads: 12 kV
